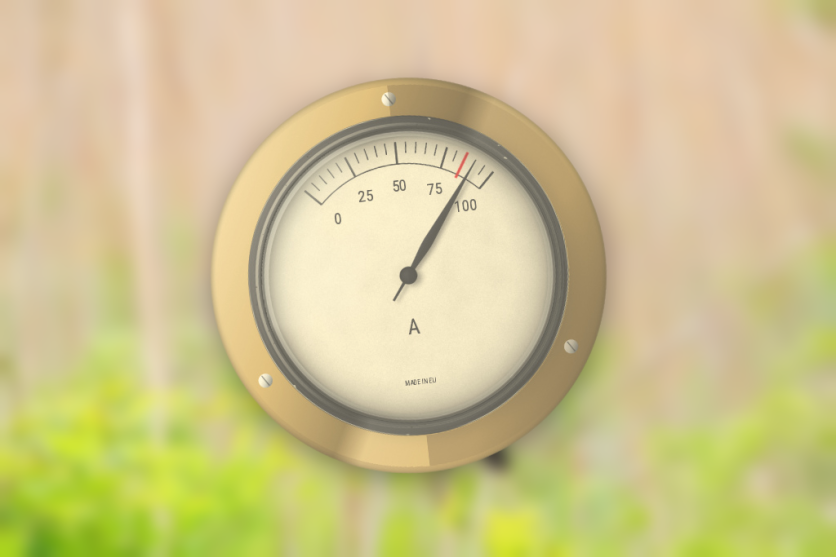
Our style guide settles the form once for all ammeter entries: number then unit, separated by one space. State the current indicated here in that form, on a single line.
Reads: 90 A
